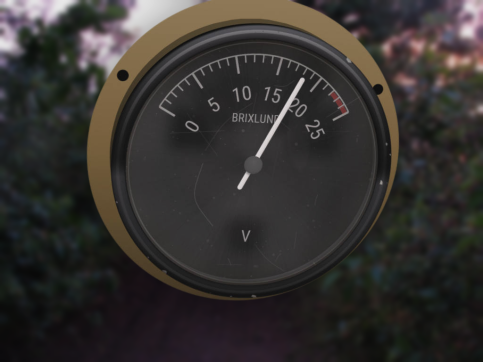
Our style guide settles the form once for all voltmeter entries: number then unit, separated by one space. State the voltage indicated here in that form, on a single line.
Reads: 18 V
